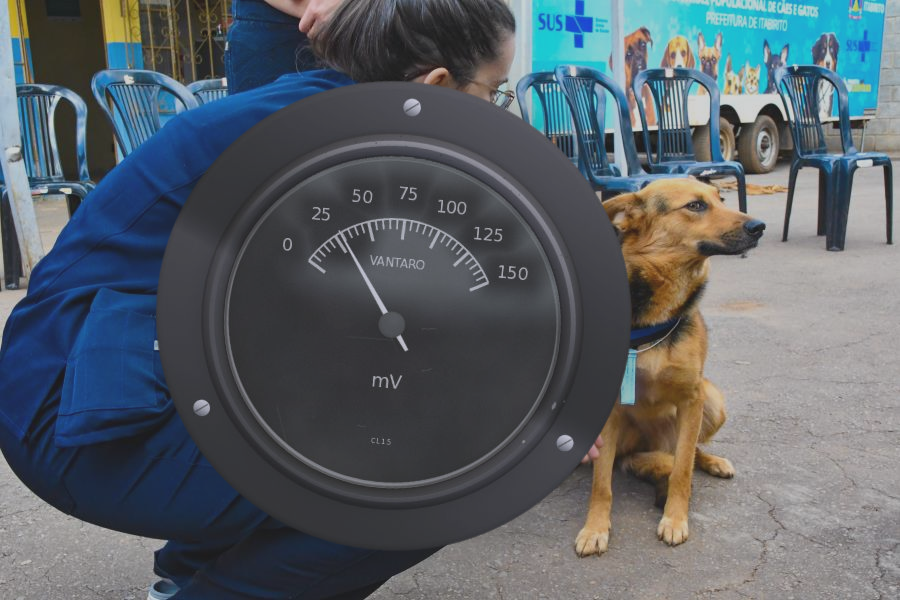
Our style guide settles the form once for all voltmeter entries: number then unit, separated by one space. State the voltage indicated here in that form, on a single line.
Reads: 30 mV
